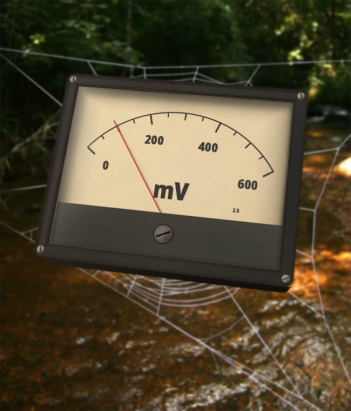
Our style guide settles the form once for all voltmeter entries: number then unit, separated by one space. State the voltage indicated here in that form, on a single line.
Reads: 100 mV
